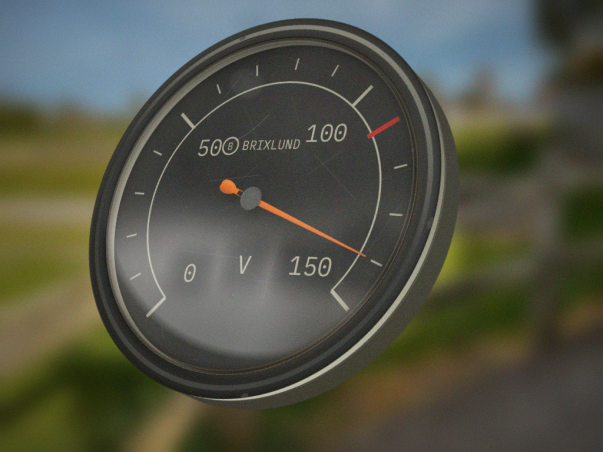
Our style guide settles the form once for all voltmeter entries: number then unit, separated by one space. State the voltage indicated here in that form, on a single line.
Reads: 140 V
